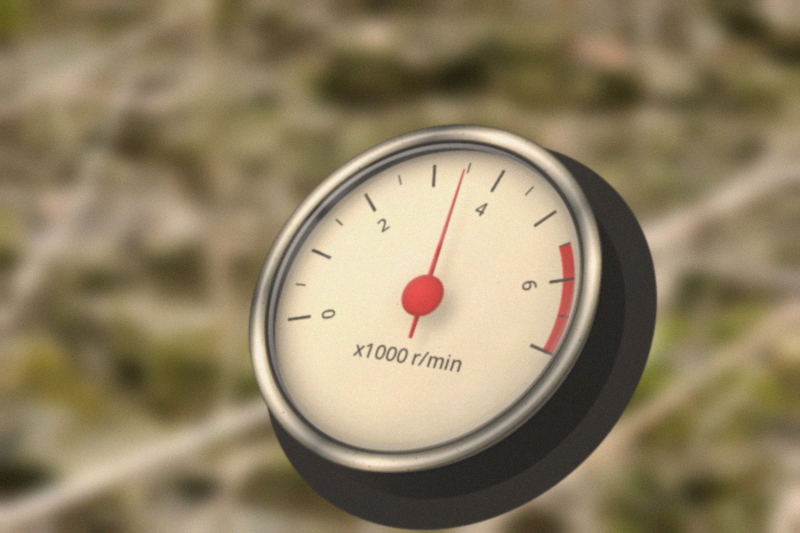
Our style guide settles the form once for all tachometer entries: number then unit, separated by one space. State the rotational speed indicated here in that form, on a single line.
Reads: 3500 rpm
